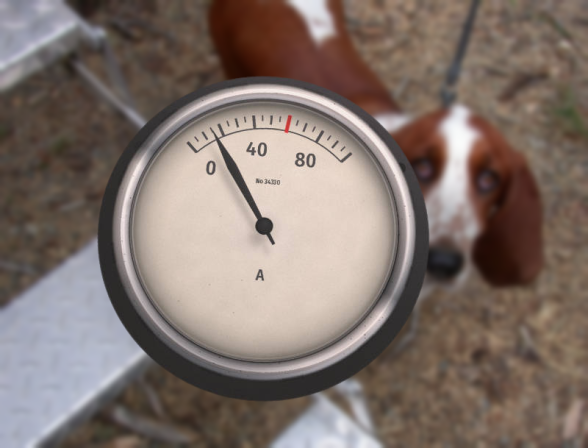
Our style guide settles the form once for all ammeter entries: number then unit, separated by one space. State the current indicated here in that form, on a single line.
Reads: 15 A
